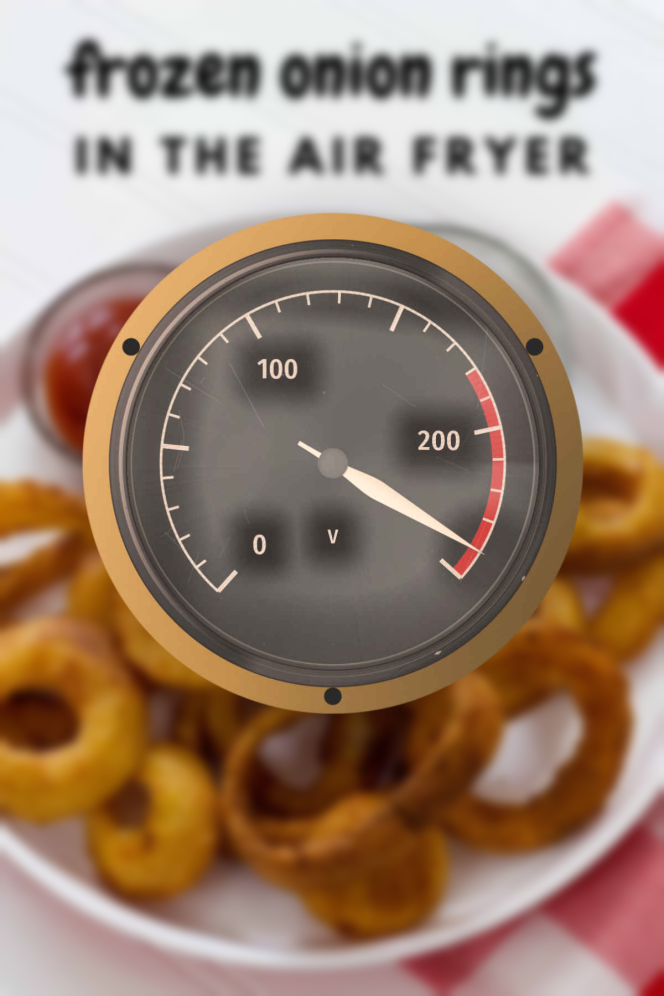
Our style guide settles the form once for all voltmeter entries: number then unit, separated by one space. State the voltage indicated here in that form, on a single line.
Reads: 240 V
